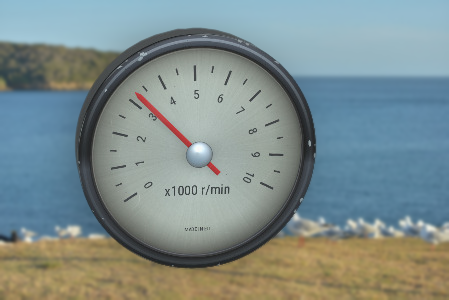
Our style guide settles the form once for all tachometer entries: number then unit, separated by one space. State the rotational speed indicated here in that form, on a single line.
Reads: 3250 rpm
